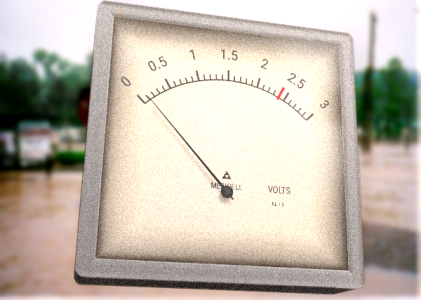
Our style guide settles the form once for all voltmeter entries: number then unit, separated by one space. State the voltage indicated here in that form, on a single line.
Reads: 0.1 V
